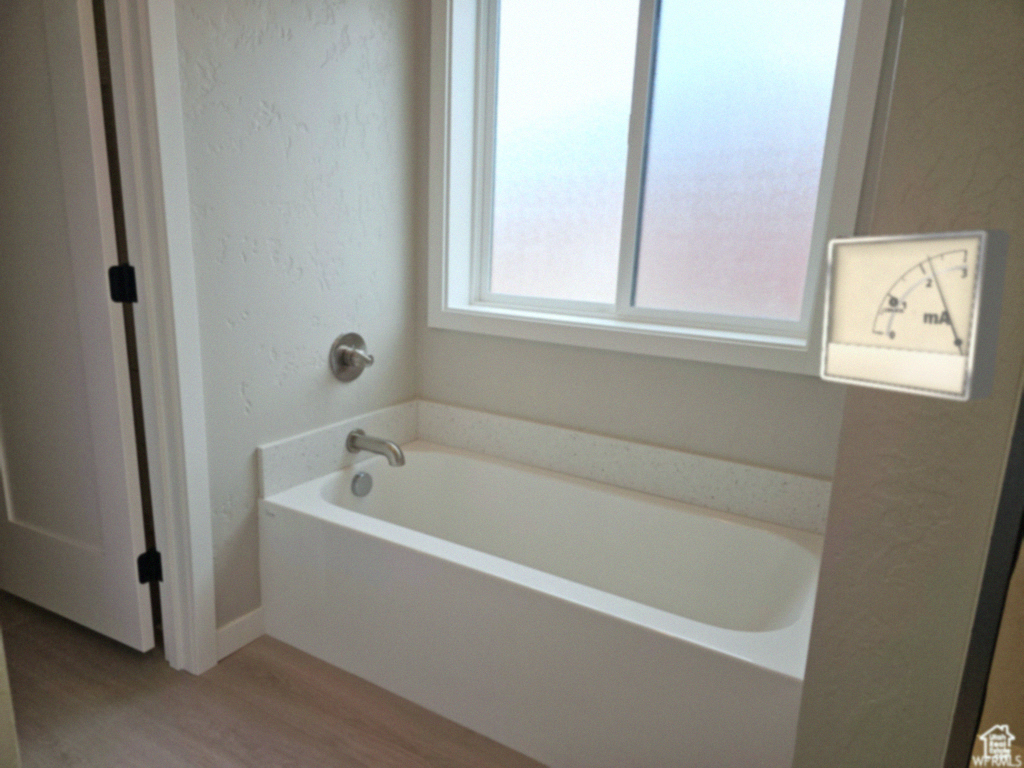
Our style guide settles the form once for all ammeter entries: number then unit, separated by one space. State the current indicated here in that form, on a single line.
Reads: 2.25 mA
